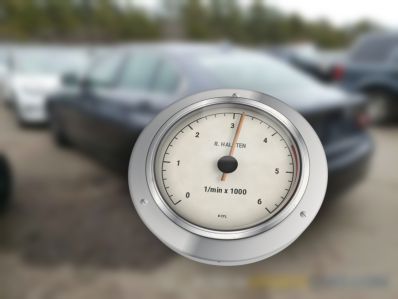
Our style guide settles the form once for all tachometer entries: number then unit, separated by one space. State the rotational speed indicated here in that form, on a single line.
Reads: 3200 rpm
